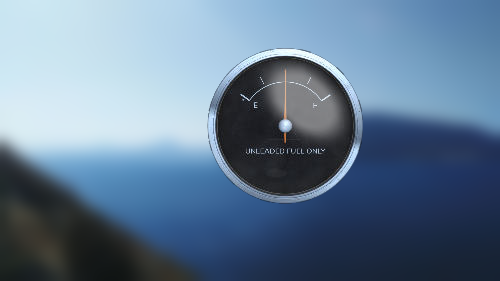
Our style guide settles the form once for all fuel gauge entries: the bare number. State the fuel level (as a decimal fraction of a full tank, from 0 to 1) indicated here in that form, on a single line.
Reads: 0.5
